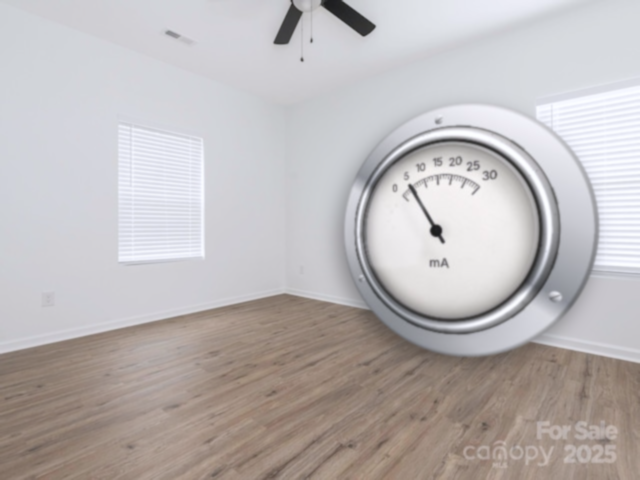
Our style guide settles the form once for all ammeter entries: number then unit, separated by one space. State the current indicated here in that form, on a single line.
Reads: 5 mA
